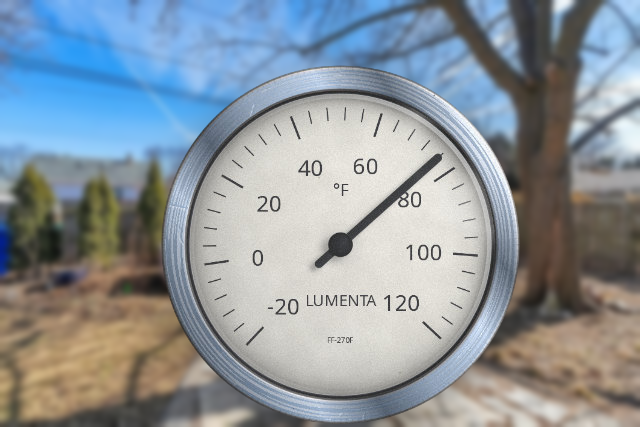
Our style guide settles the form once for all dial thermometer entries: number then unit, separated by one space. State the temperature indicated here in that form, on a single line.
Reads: 76 °F
